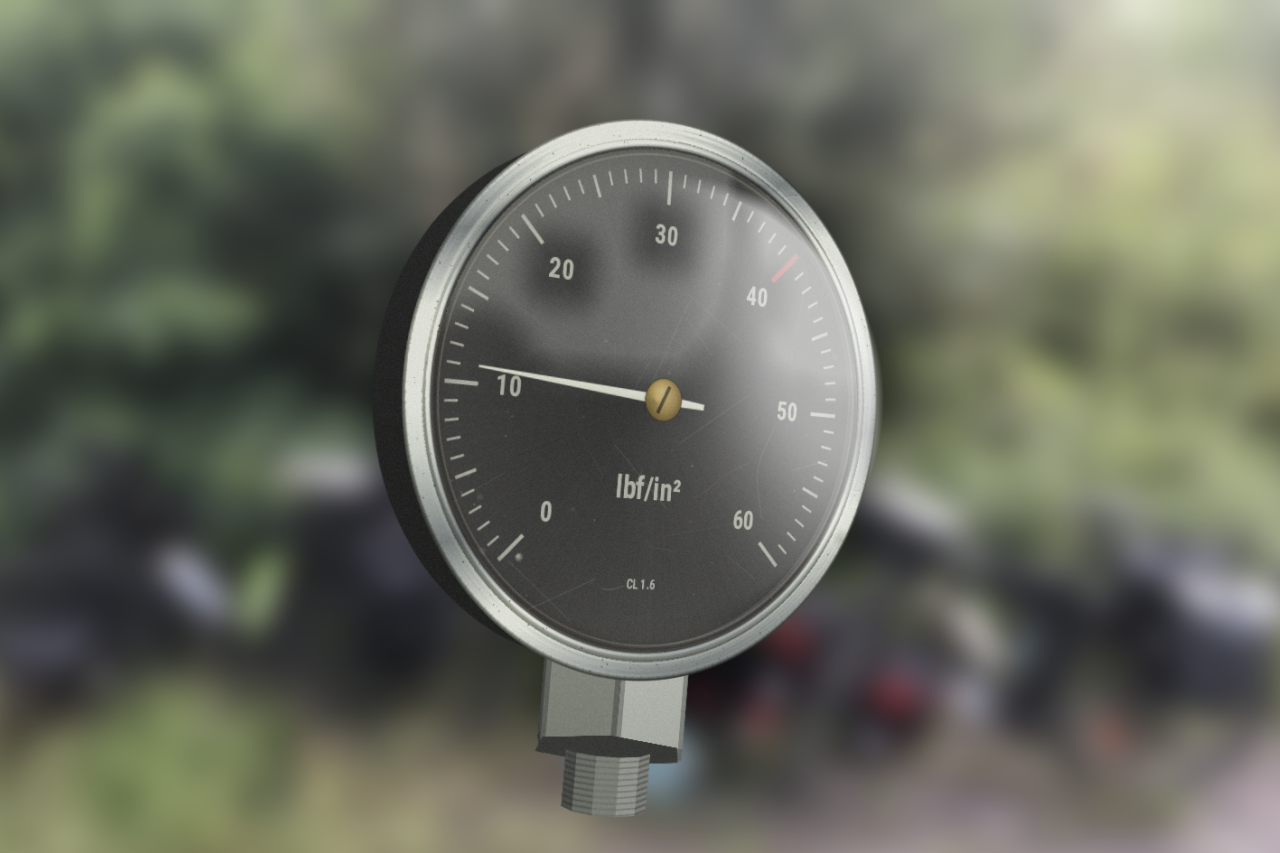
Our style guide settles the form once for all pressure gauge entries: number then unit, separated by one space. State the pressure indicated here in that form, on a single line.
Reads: 11 psi
